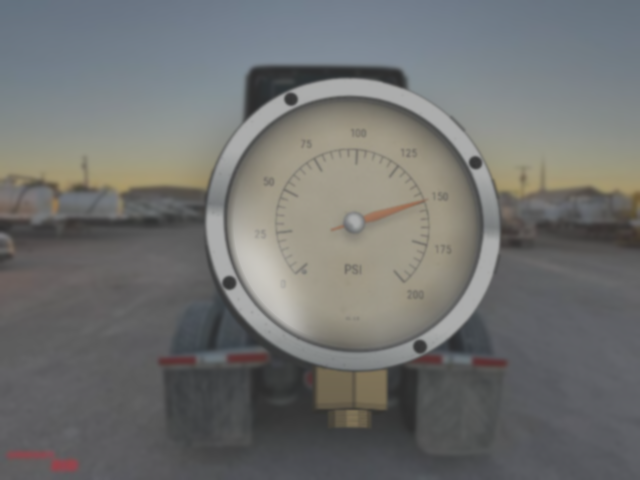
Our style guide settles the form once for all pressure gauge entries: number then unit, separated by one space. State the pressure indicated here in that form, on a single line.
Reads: 150 psi
